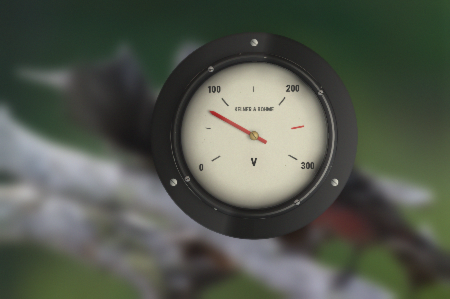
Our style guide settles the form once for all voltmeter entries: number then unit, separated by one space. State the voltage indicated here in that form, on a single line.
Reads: 75 V
